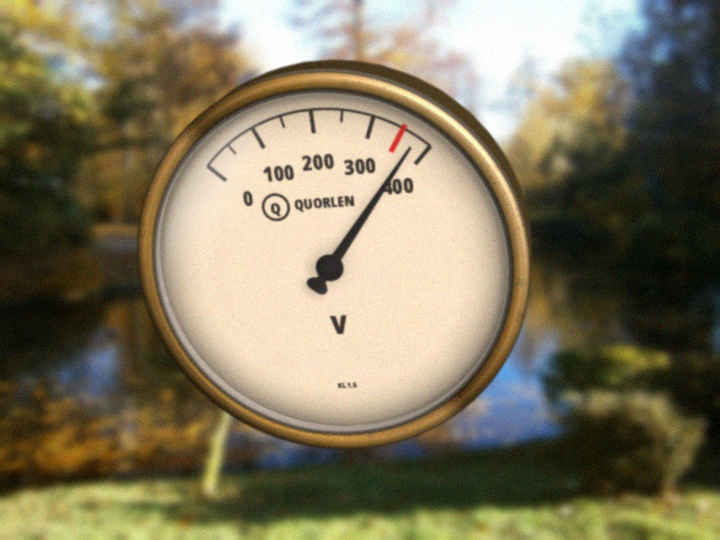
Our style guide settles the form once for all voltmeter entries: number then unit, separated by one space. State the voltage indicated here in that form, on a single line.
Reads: 375 V
